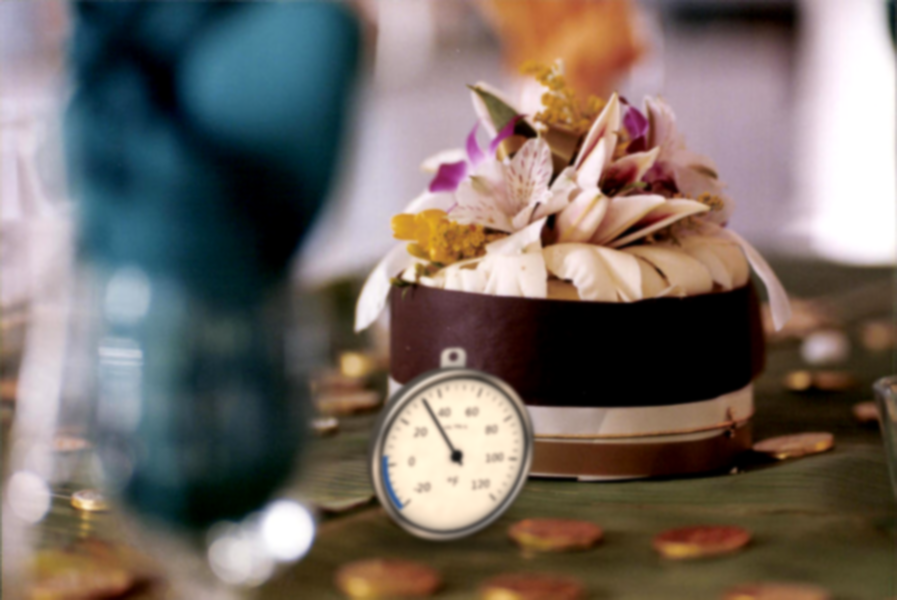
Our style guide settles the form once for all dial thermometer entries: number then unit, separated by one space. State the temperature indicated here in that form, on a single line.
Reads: 32 °F
